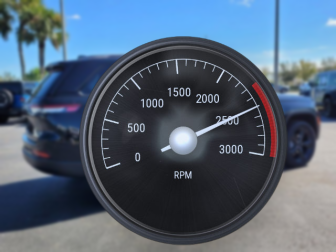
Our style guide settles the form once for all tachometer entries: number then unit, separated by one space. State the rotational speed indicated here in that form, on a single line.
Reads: 2500 rpm
